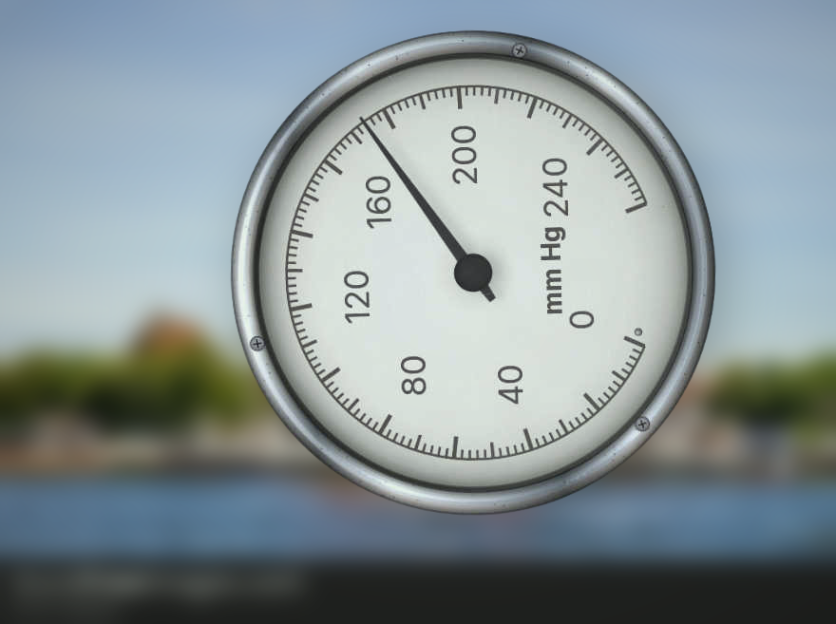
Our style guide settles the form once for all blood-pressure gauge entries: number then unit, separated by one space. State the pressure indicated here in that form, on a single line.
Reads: 174 mmHg
